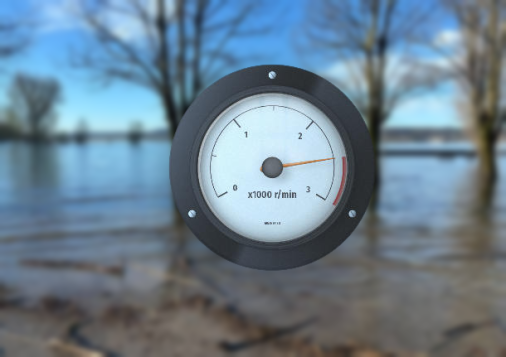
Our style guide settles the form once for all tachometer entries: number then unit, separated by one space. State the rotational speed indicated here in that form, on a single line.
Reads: 2500 rpm
